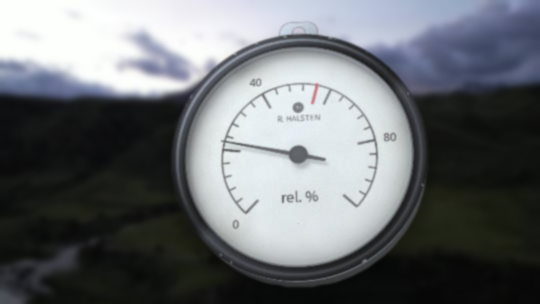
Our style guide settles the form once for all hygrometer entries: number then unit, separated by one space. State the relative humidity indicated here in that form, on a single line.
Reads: 22 %
